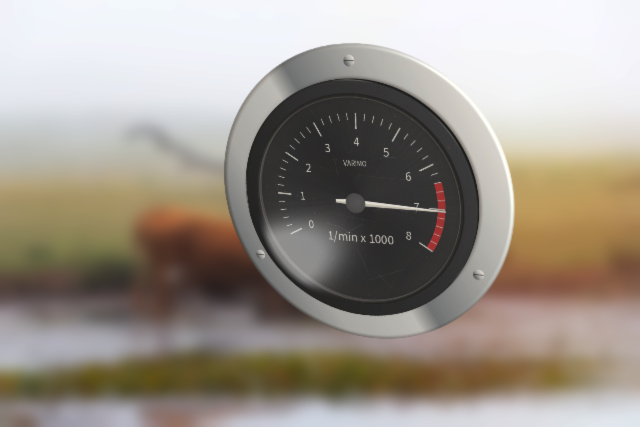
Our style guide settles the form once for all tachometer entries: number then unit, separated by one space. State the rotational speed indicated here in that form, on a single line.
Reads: 7000 rpm
